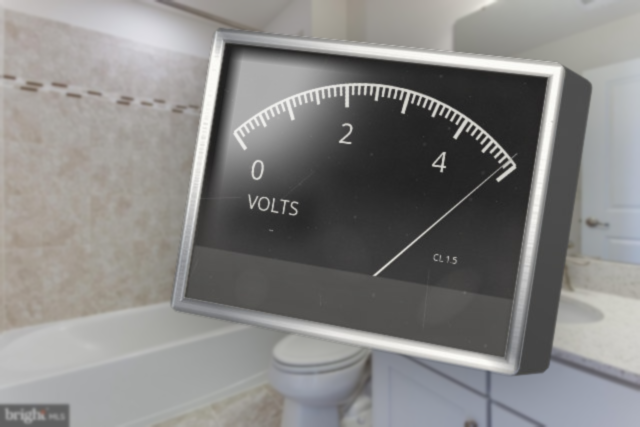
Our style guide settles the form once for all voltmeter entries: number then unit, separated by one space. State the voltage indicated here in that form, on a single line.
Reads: 4.9 V
